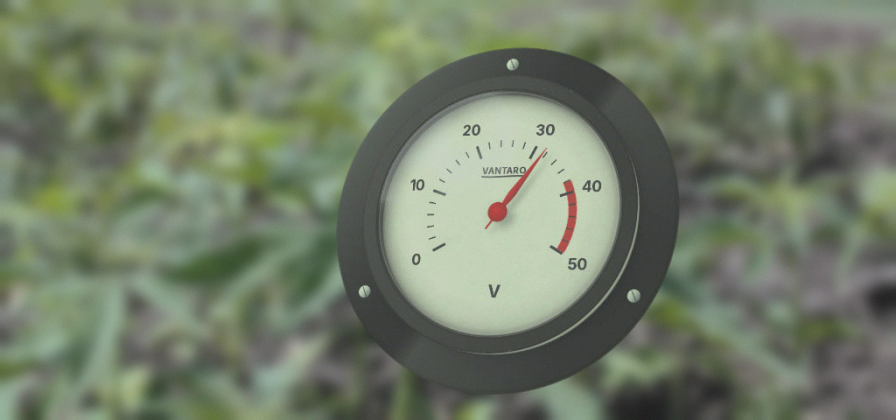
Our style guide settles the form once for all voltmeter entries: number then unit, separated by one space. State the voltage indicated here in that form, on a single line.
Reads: 32 V
